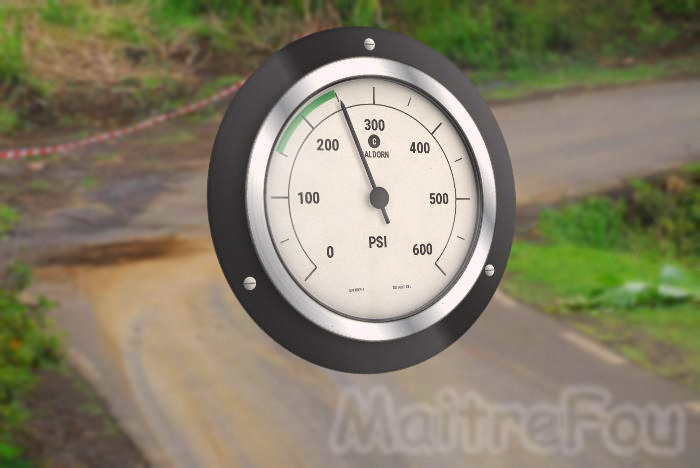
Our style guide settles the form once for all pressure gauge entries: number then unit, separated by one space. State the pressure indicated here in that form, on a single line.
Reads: 250 psi
